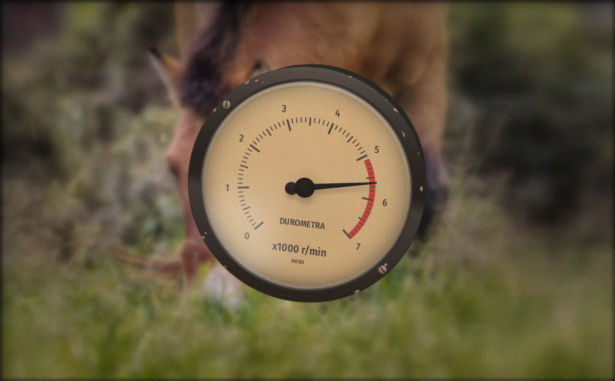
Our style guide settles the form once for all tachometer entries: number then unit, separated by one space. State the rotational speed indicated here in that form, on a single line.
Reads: 5600 rpm
